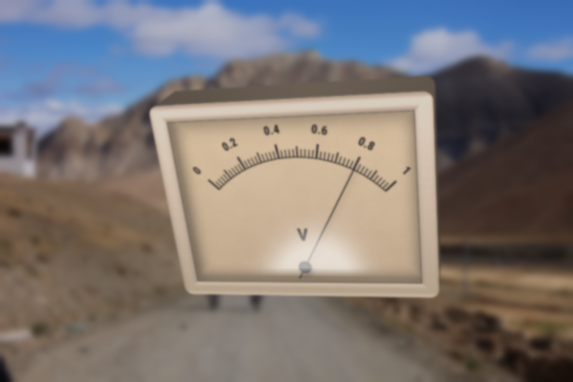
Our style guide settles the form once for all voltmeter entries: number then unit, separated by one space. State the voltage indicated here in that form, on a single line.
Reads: 0.8 V
